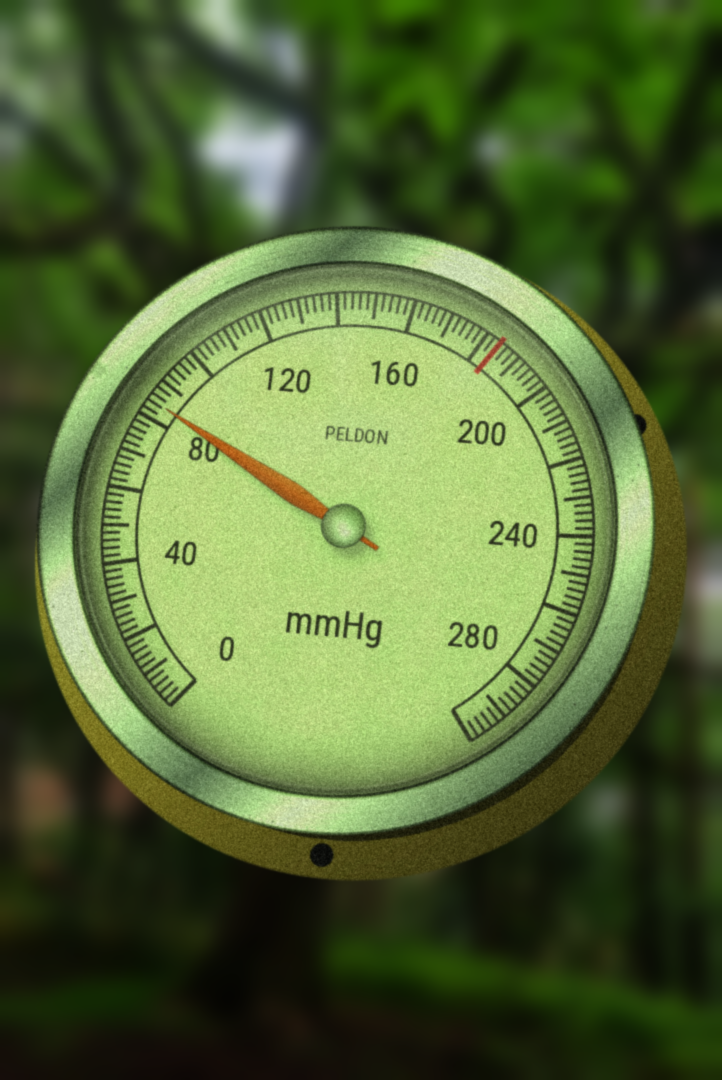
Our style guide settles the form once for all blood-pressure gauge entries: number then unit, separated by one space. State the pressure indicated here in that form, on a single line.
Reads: 84 mmHg
